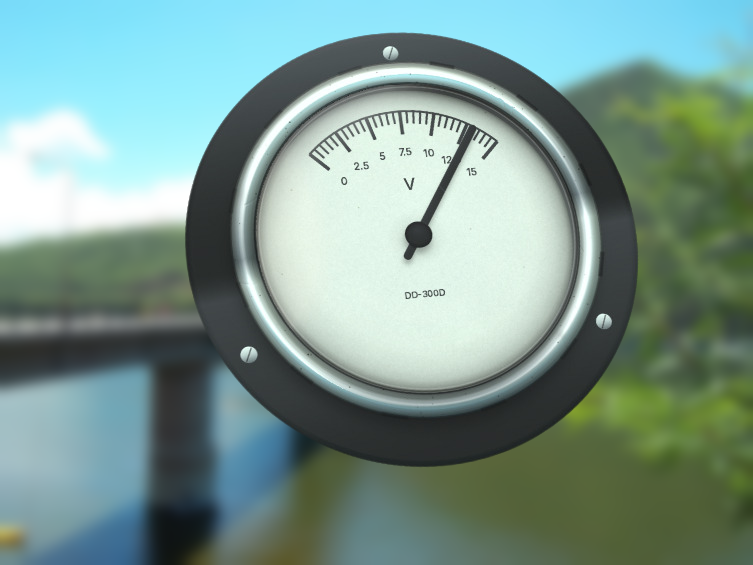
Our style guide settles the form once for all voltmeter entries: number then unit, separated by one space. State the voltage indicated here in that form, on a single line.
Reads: 13 V
